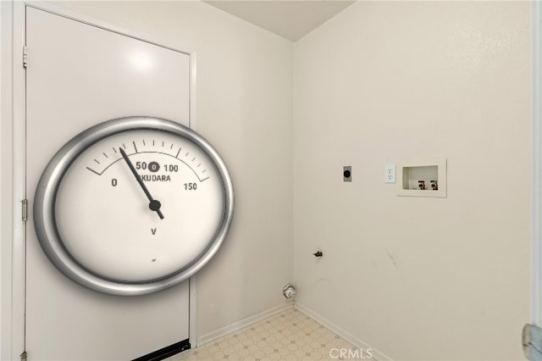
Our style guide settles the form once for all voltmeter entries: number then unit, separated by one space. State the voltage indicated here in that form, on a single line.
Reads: 35 V
